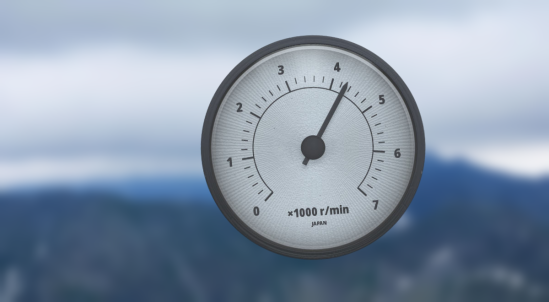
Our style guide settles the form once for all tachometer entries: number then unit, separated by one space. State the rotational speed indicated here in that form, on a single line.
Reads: 4300 rpm
